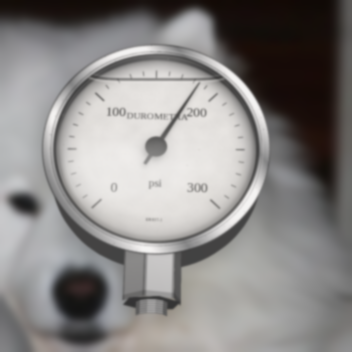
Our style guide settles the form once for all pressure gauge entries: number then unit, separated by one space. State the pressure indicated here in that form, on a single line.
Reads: 185 psi
